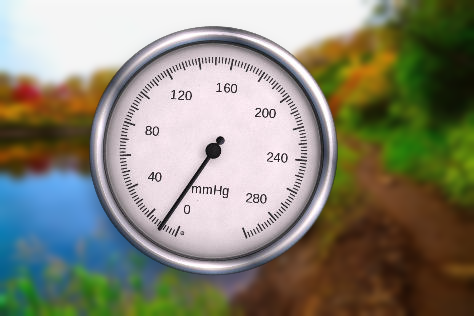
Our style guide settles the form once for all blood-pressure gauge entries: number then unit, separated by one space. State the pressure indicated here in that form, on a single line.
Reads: 10 mmHg
